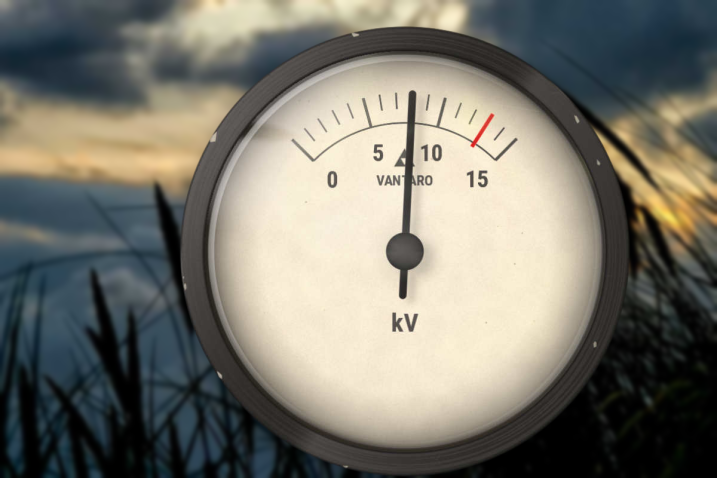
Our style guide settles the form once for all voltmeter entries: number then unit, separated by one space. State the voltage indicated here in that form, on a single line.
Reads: 8 kV
